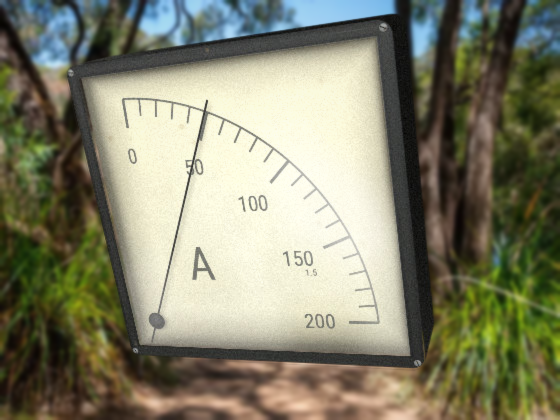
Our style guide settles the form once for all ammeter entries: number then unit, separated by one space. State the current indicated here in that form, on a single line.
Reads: 50 A
